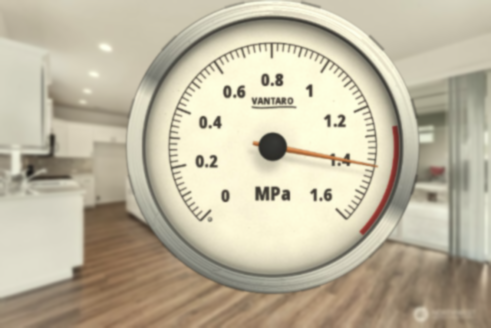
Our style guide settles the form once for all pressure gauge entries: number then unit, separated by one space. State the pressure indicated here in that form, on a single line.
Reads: 1.4 MPa
